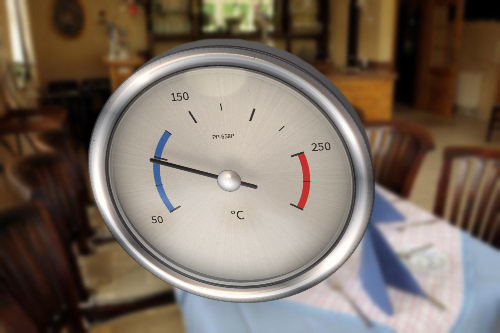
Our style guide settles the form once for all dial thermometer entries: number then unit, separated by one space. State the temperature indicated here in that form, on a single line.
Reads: 100 °C
